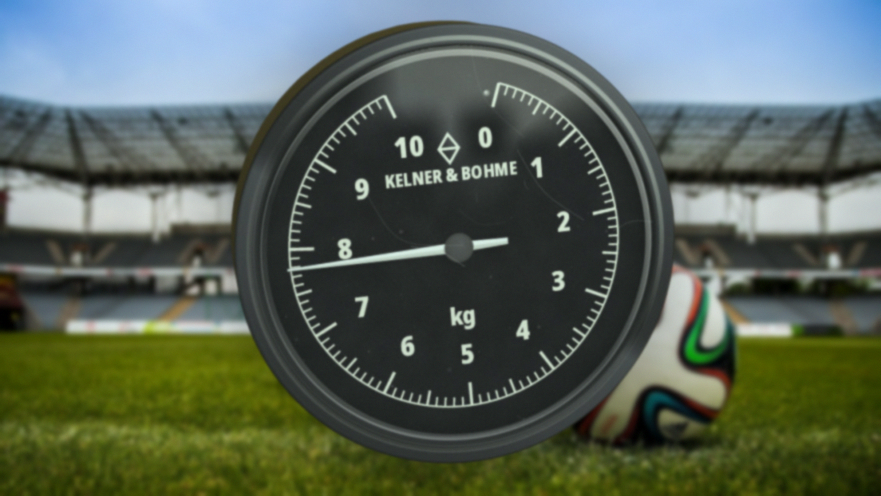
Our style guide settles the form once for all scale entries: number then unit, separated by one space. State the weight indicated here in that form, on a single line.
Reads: 7.8 kg
